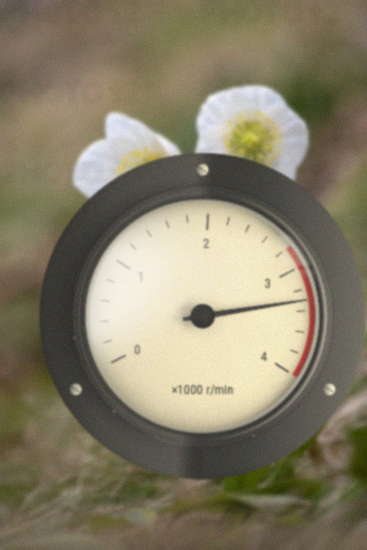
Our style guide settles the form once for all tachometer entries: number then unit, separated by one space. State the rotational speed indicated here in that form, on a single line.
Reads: 3300 rpm
